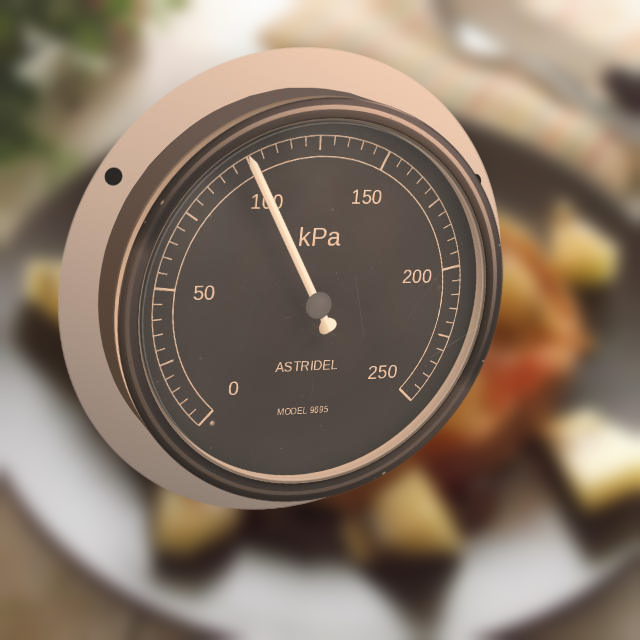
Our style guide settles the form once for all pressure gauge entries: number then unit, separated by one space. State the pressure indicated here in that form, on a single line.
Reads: 100 kPa
